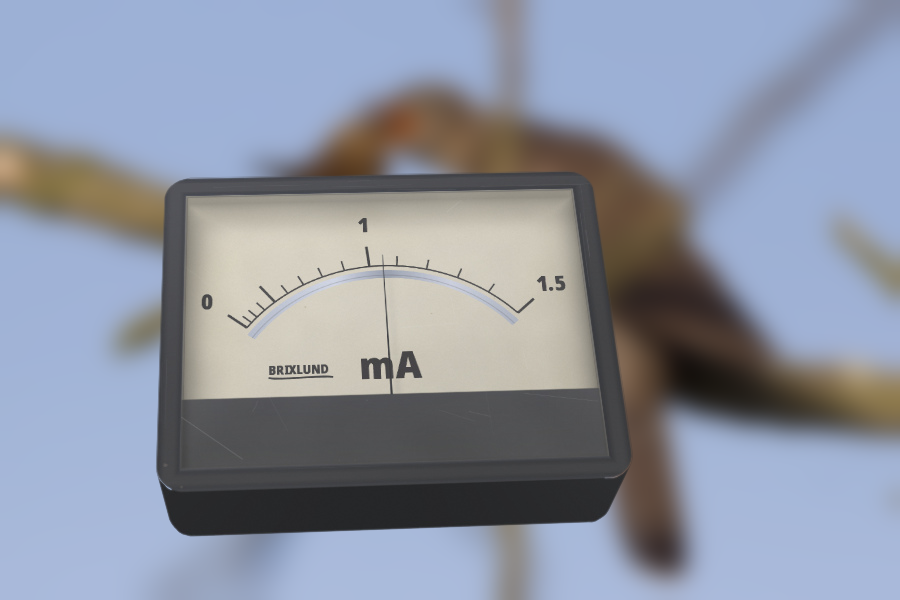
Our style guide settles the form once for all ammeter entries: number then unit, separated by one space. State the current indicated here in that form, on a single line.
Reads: 1.05 mA
